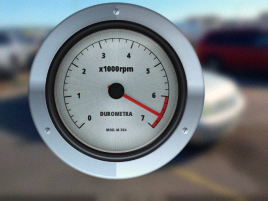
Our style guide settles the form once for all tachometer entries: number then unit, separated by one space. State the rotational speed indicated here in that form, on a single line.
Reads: 6600 rpm
